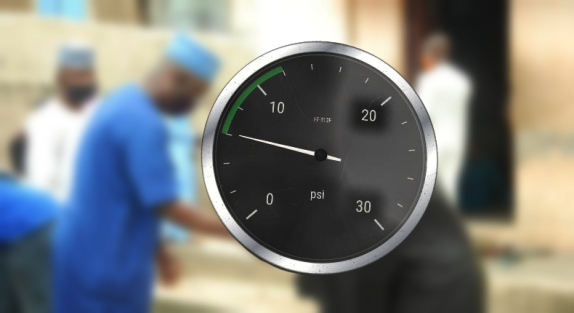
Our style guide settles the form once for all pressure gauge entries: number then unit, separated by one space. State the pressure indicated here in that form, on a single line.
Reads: 6 psi
